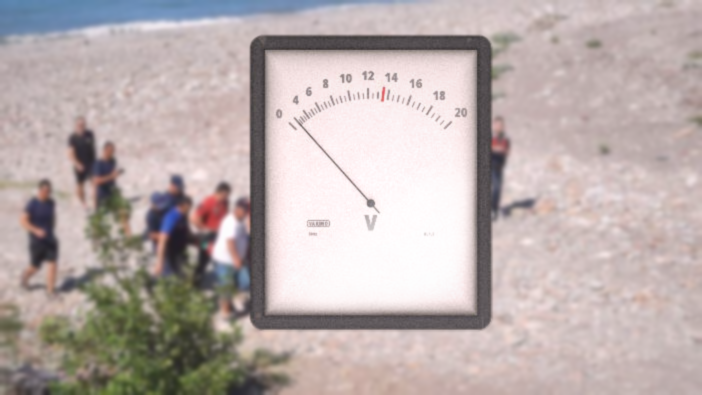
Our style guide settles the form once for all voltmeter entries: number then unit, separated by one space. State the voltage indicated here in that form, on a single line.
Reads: 2 V
